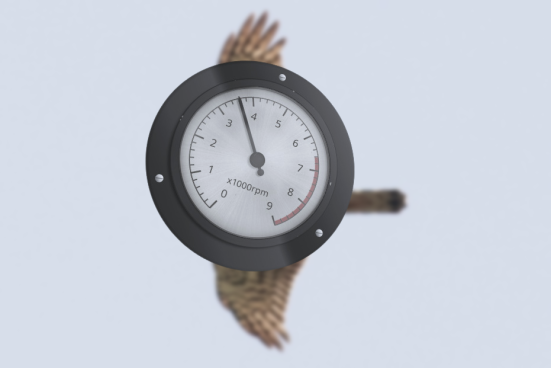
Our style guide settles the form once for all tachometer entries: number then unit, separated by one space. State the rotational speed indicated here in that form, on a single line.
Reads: 3600 rpm
